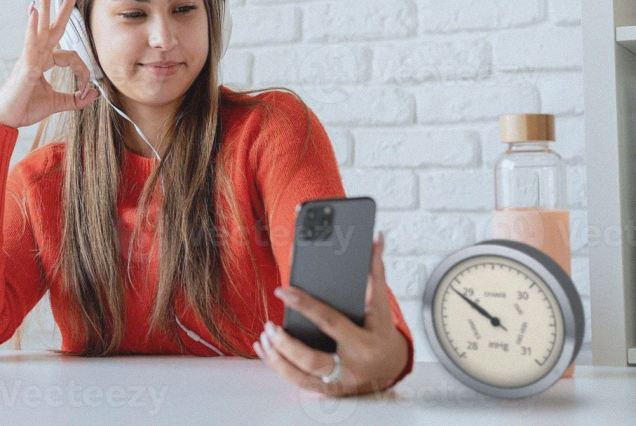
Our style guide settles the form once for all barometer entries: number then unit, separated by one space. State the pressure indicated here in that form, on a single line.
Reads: 28.9 inHg
